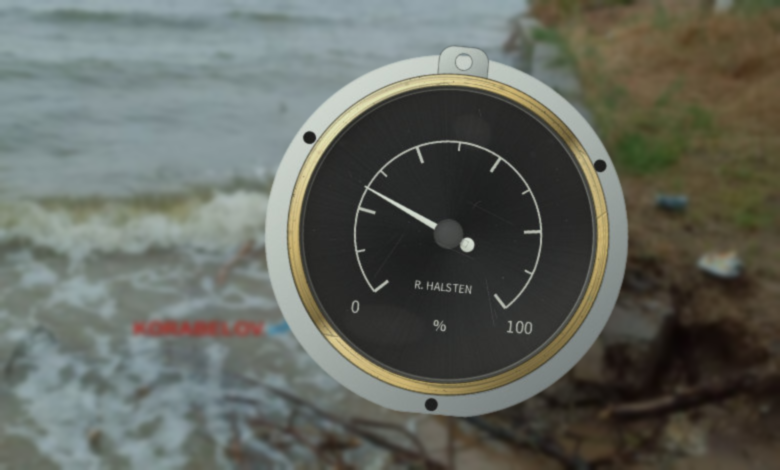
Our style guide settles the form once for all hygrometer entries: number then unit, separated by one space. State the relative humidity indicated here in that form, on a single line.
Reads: 25 %
